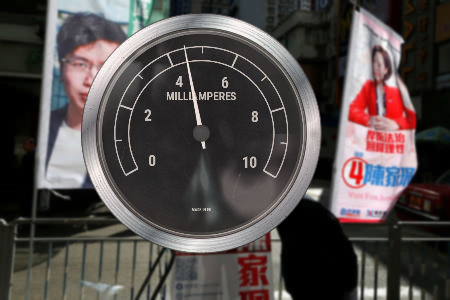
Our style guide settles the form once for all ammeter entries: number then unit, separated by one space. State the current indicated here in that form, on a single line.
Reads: 4.5 mA
